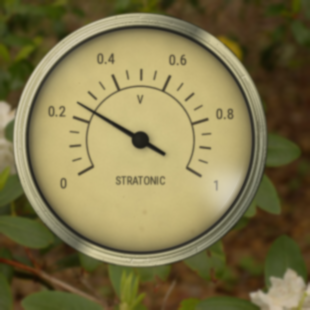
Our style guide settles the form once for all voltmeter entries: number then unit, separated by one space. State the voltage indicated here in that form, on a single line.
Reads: 0.25 V
